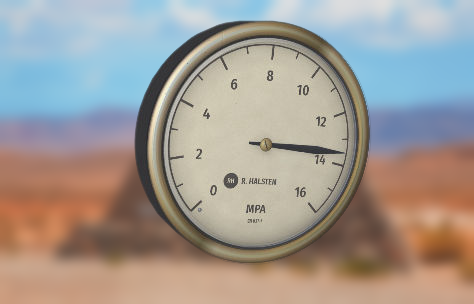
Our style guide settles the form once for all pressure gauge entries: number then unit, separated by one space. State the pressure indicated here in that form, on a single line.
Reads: 13.5 MPa
